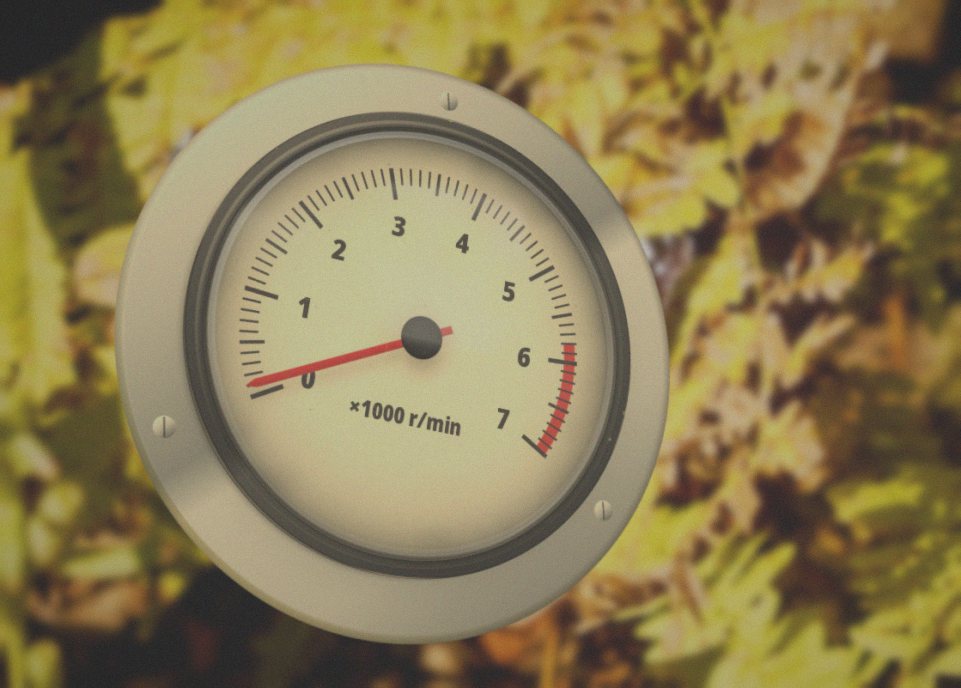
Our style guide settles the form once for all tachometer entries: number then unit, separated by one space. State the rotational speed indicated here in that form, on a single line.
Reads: 100 rpm
